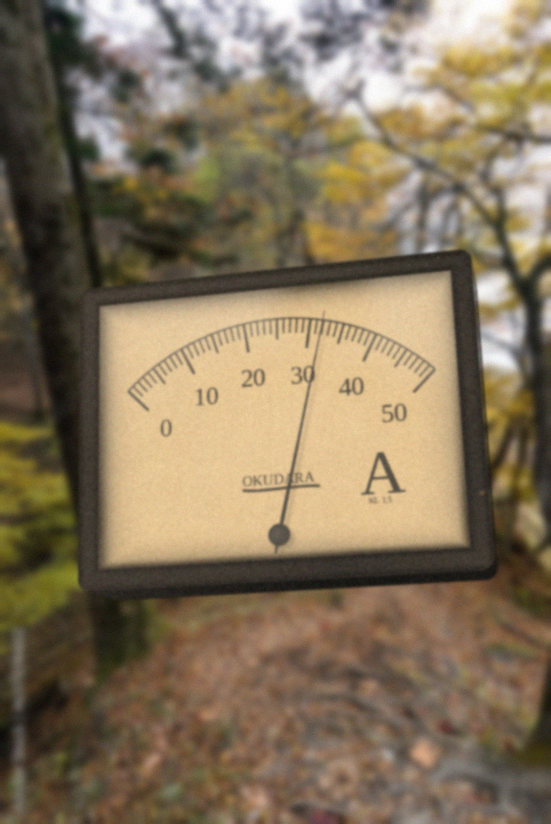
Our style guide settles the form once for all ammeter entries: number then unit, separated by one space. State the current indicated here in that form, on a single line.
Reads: 32 A
